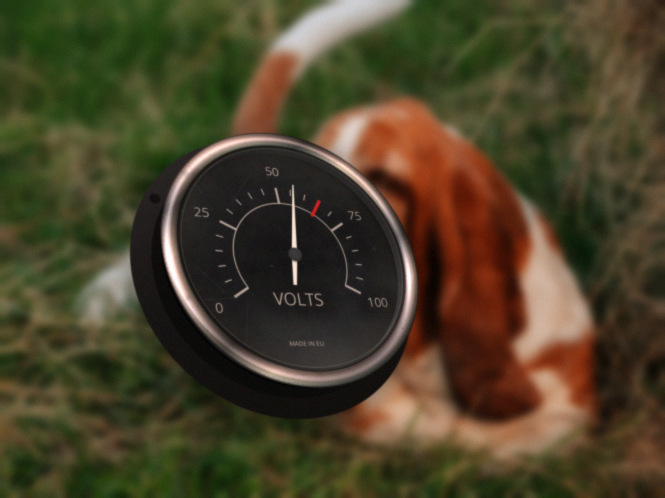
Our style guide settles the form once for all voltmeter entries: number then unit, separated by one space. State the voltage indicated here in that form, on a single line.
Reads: 55 V
